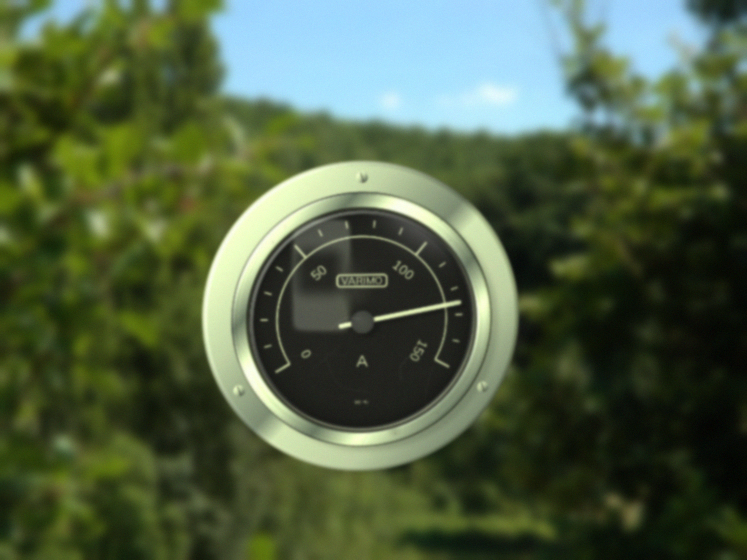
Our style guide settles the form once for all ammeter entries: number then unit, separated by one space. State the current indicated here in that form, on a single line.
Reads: 125 A
